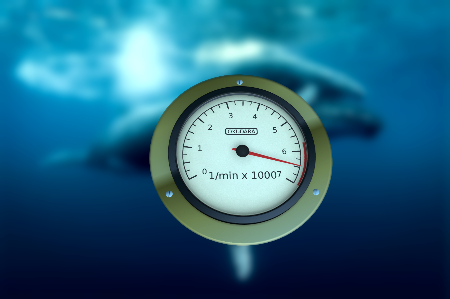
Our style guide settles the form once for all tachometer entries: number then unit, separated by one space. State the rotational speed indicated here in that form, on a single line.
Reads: 6500 rpm
